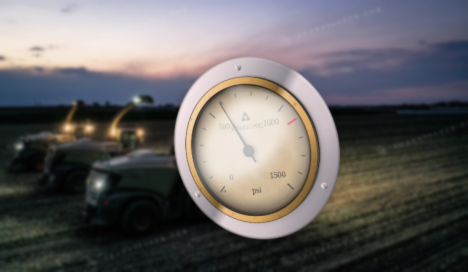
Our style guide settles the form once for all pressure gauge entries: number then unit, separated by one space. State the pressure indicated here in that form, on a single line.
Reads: 600 psi
